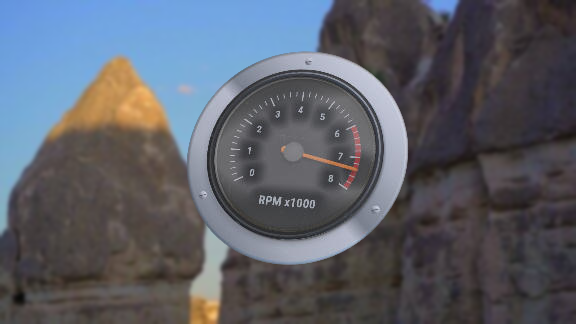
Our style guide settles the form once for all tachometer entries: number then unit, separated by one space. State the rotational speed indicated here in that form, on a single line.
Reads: 7400 rpm
